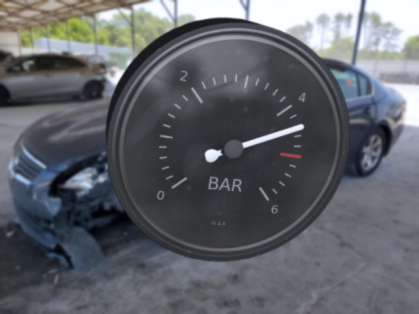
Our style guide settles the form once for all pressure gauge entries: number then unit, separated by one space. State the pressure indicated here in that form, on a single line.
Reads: 4.4 bar
